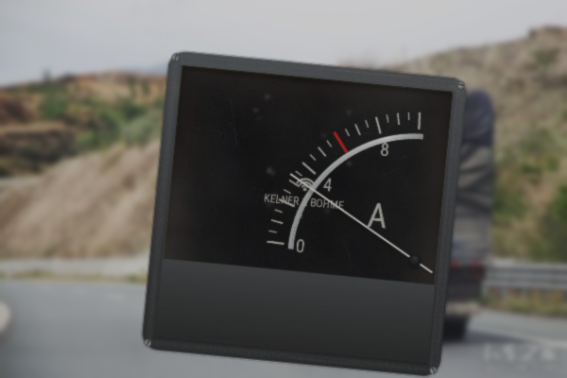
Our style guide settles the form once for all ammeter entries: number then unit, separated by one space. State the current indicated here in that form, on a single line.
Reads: 3.25 A
